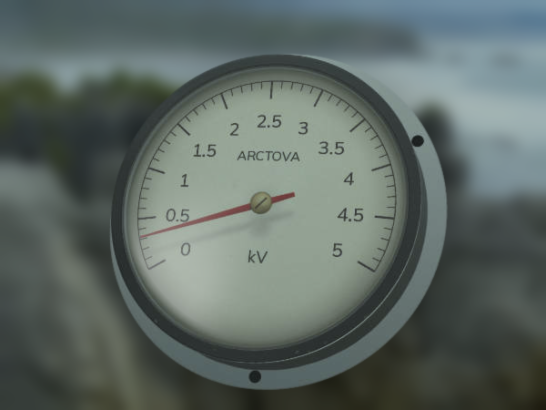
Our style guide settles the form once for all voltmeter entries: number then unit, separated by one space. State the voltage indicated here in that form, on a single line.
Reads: 0.3 kV
